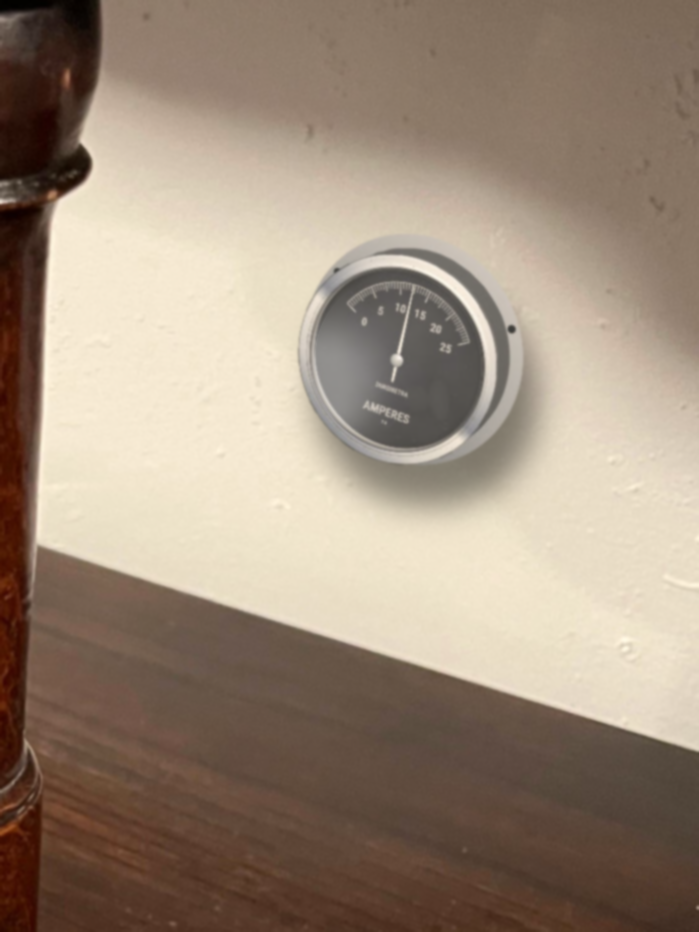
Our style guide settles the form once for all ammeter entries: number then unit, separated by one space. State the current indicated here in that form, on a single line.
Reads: 12.5 A
